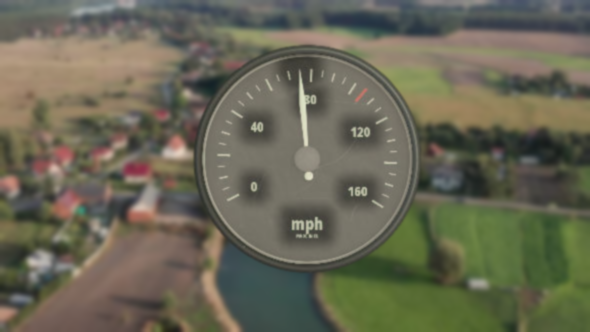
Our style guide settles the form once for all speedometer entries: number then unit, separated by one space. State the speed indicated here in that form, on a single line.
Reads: 75 mph
